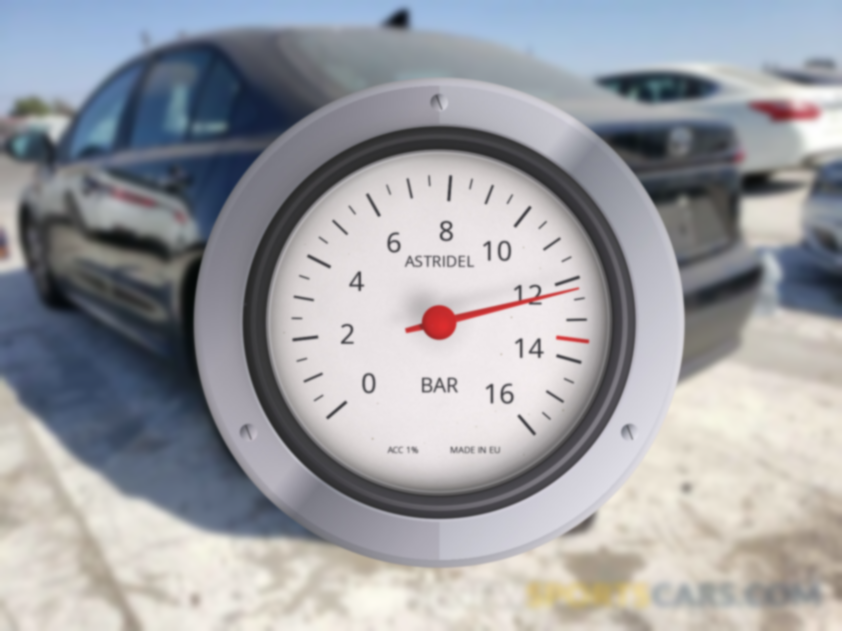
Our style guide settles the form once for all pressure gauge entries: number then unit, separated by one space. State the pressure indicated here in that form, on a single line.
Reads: 12.25 bar
